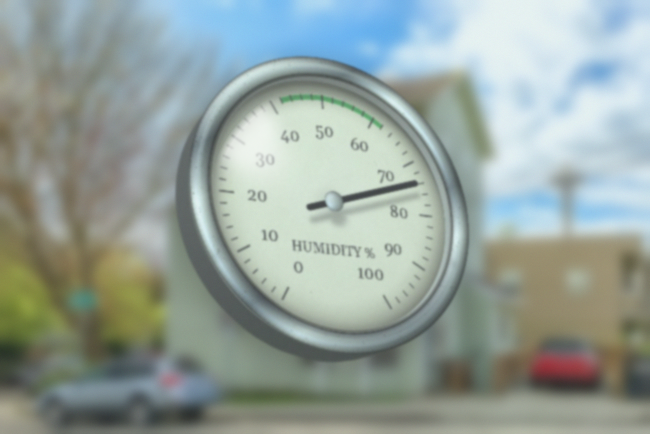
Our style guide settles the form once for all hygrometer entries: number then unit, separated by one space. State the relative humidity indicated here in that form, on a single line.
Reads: 74 %
